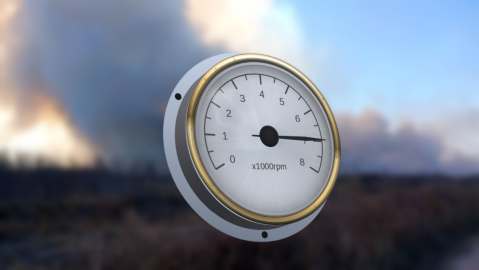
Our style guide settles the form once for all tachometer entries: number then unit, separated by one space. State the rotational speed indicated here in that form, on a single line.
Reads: 7000 rpm
